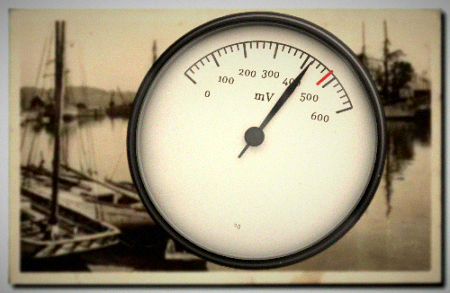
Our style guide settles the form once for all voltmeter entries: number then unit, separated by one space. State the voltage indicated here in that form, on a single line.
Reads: 420 mV
